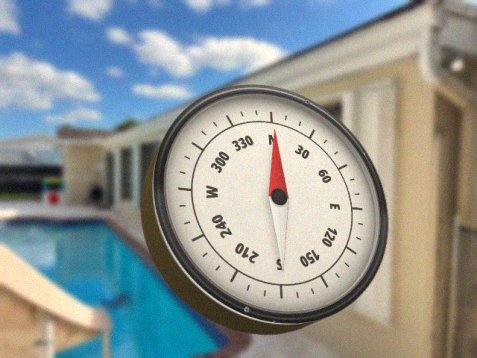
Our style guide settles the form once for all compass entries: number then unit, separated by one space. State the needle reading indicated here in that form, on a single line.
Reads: 0 °
